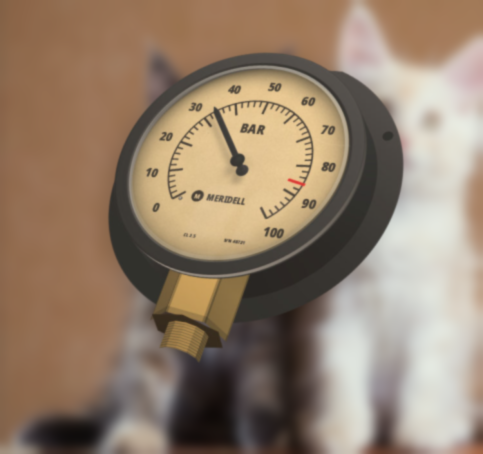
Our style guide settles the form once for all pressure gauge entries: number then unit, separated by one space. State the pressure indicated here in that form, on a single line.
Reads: 34 bar
